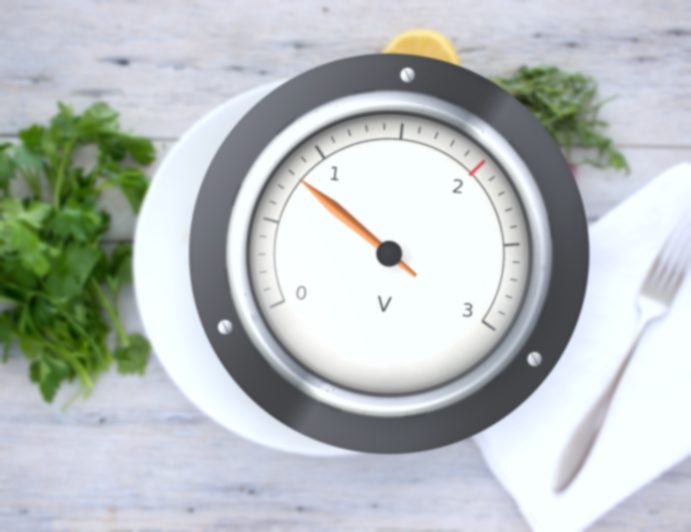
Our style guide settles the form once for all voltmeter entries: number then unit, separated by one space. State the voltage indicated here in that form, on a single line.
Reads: 0.8 V
